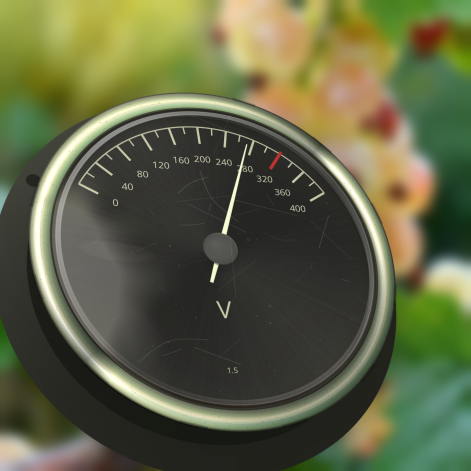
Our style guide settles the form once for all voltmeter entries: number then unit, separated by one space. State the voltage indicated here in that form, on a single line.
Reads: 270 V
